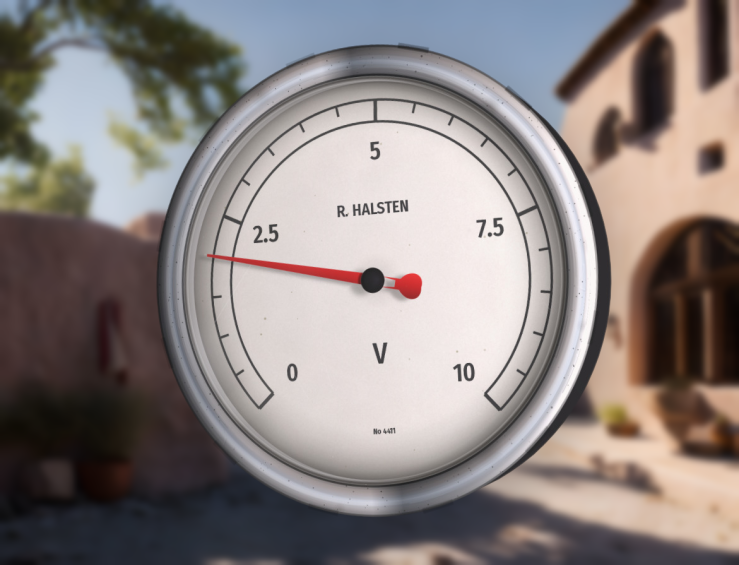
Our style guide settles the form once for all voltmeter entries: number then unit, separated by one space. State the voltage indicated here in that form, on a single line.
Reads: 2 V
